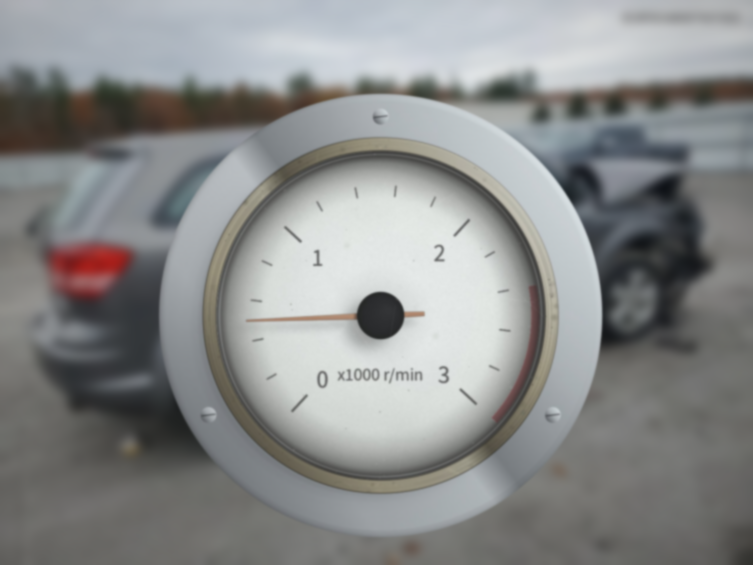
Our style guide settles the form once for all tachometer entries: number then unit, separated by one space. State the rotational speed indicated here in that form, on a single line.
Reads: 500 rpm
